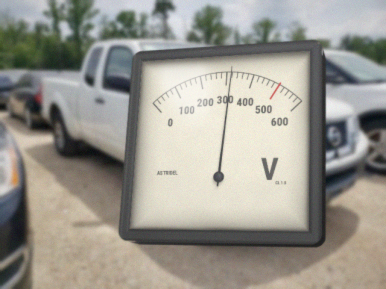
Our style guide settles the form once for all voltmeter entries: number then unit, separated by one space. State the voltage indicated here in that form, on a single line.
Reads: 320 V
